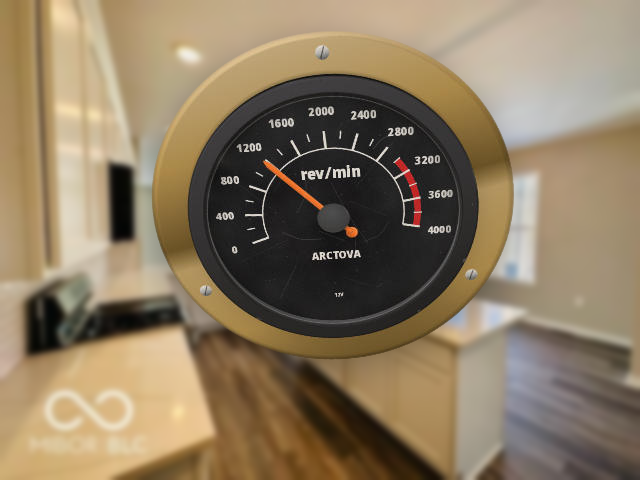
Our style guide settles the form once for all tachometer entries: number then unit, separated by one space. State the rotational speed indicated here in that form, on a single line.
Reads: 1200 rpm
